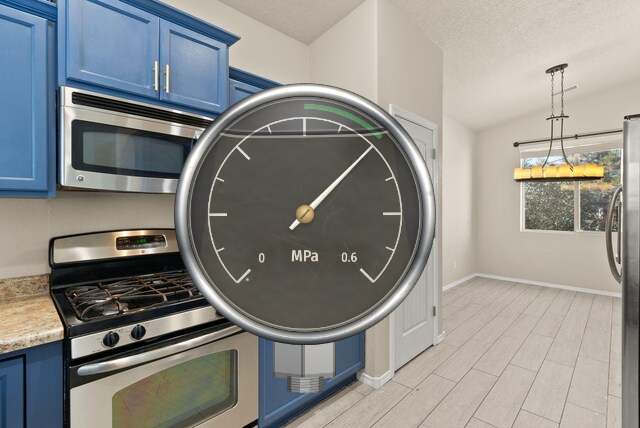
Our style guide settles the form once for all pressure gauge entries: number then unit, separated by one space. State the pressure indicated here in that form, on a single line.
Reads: 0.4 MPa
